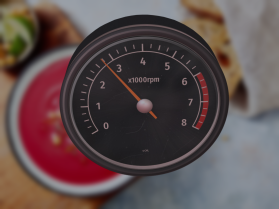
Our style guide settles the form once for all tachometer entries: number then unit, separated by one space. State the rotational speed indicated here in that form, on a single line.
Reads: 2750 rpm
